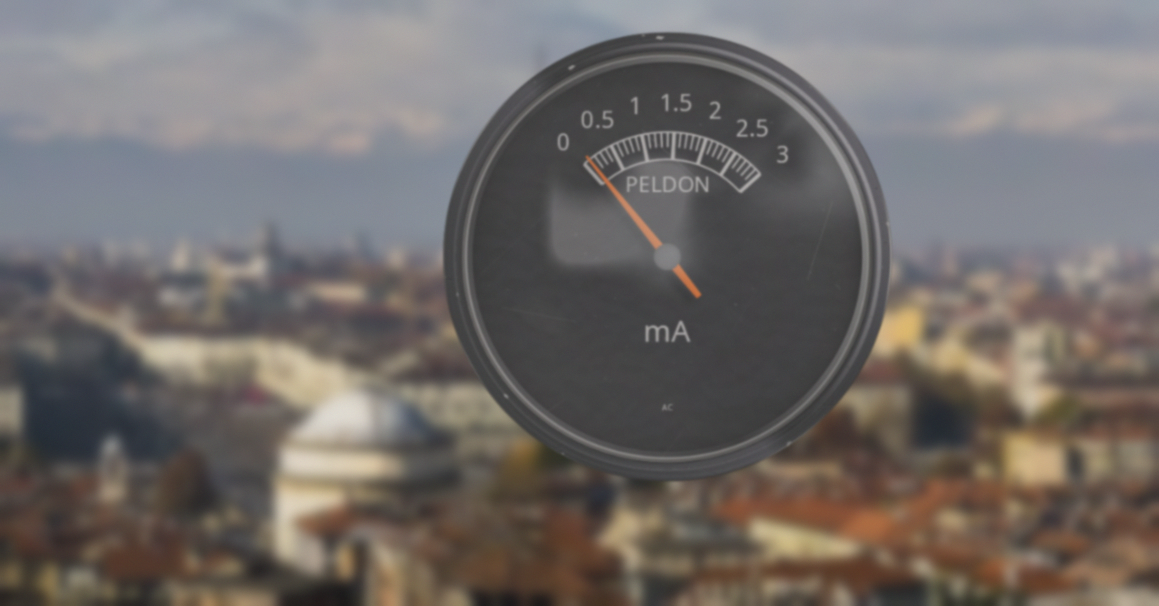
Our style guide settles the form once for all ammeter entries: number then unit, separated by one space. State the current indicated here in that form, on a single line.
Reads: 0.1 mA
